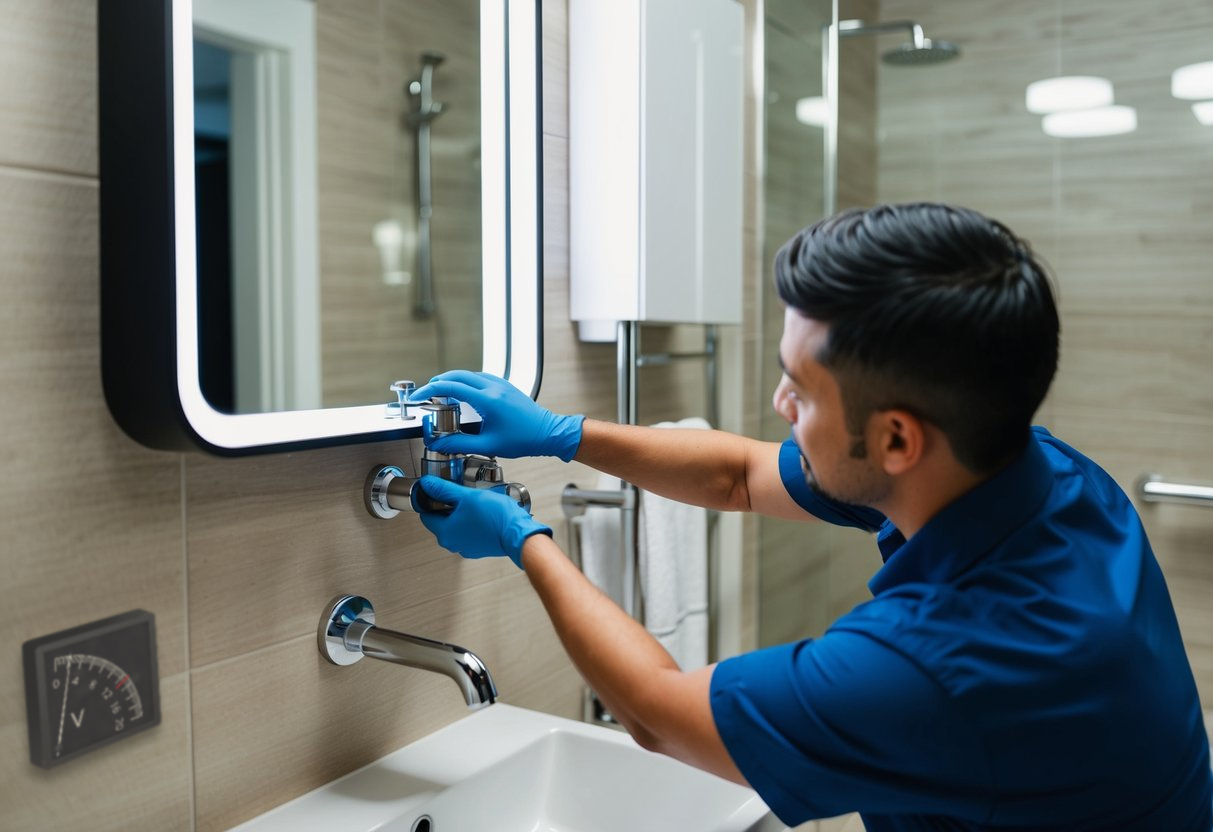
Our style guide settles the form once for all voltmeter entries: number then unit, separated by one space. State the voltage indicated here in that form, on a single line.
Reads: 2 V
